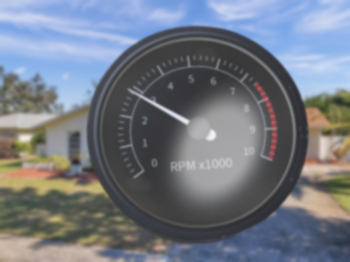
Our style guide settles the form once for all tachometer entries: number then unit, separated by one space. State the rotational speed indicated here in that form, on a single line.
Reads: 2800 rpm
